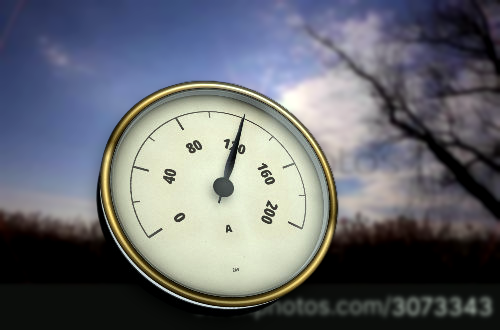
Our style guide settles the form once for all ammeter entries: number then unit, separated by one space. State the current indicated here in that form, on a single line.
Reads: 120 A
